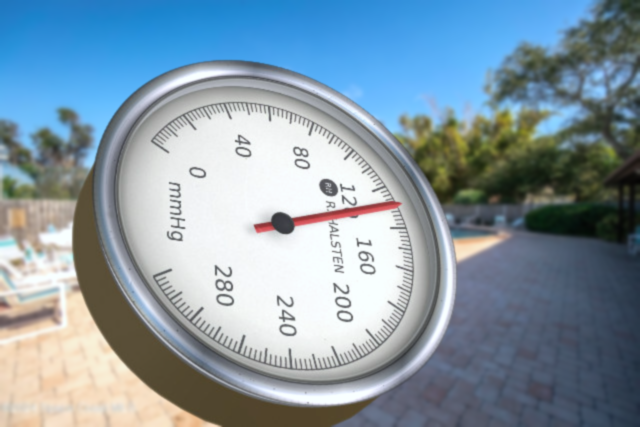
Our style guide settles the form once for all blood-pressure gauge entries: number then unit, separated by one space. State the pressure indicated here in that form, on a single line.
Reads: 130 mmHg
